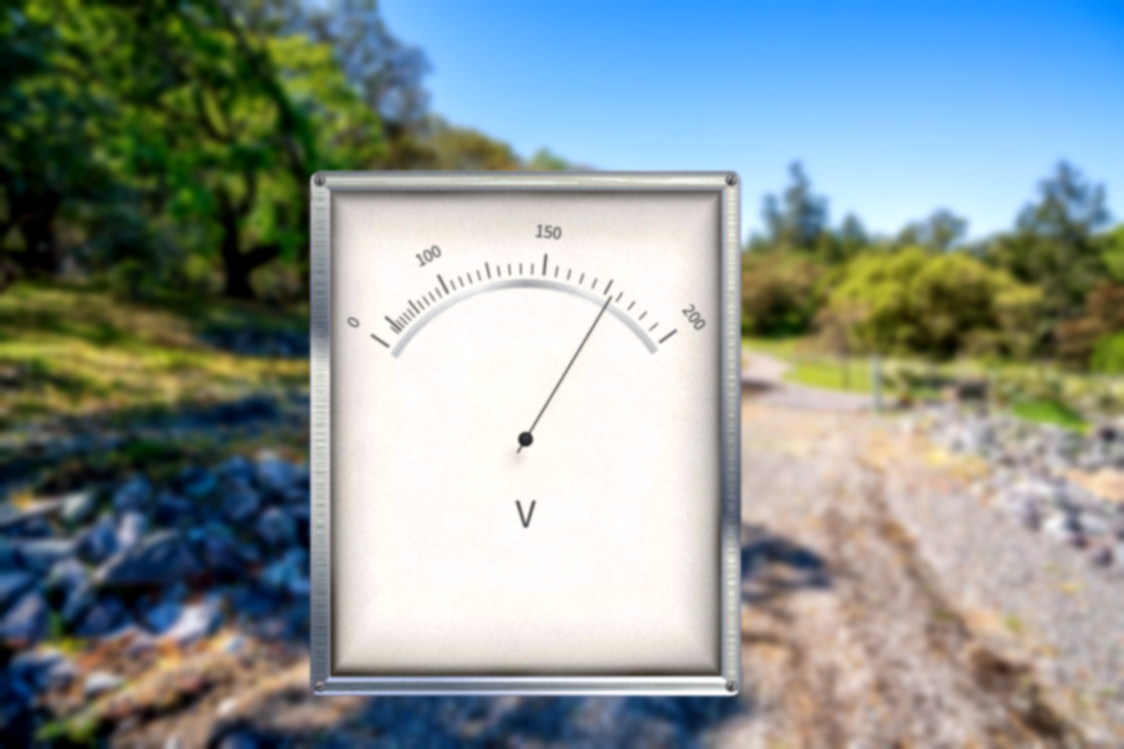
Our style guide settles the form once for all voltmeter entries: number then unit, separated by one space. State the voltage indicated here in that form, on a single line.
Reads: 177.5 V
